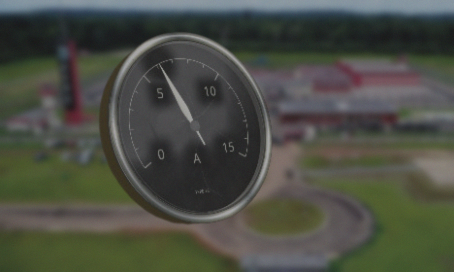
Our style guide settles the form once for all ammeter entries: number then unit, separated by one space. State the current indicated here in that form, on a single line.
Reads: 6 A
